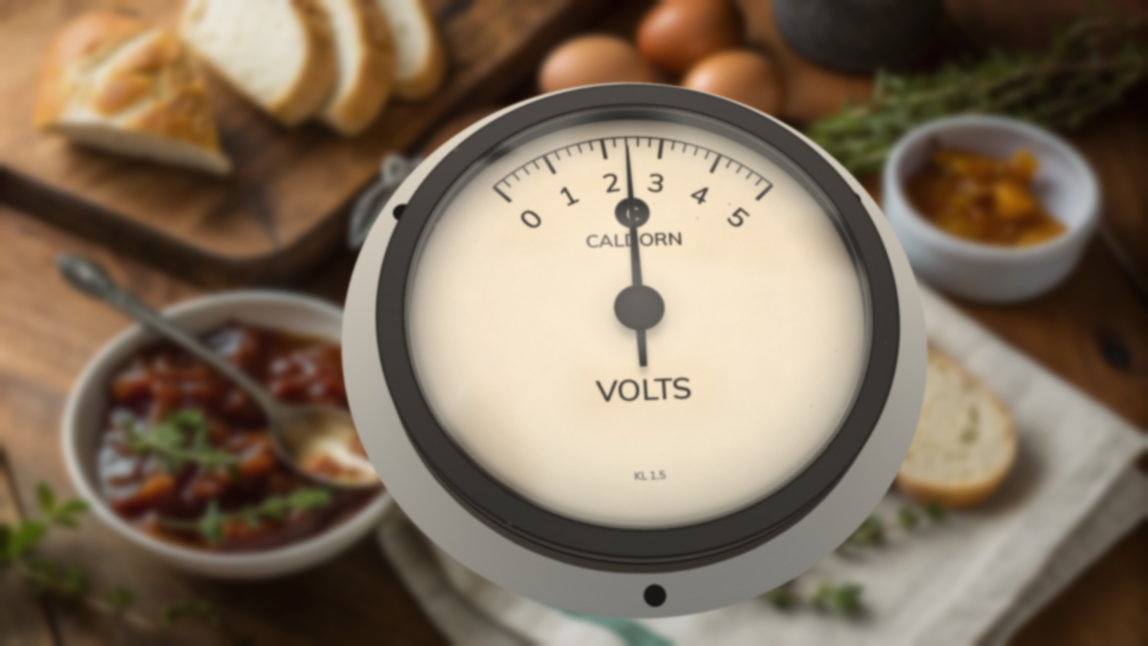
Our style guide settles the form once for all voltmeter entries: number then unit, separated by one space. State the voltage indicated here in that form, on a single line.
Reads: 2.4 V
